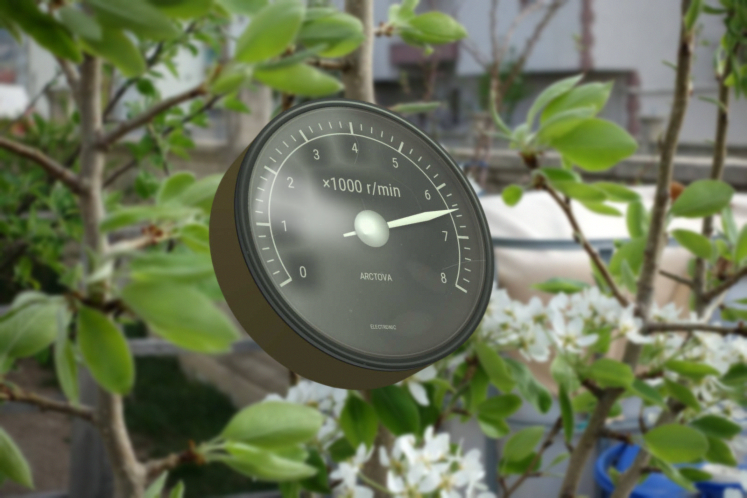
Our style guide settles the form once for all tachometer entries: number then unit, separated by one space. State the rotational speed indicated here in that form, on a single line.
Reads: 6500 rpm
